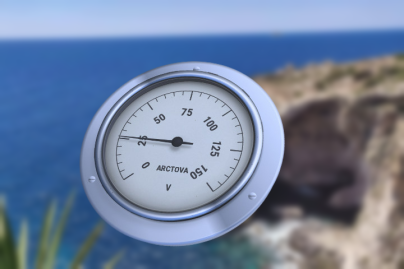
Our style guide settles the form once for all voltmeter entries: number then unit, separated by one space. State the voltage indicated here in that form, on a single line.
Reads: 25 V
